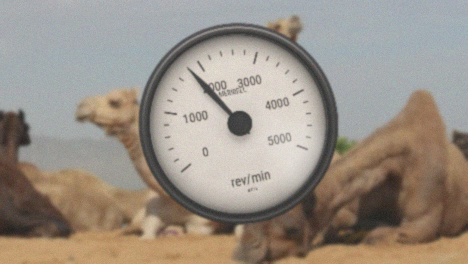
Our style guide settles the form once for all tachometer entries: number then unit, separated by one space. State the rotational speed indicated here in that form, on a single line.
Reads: 1800 rpm
